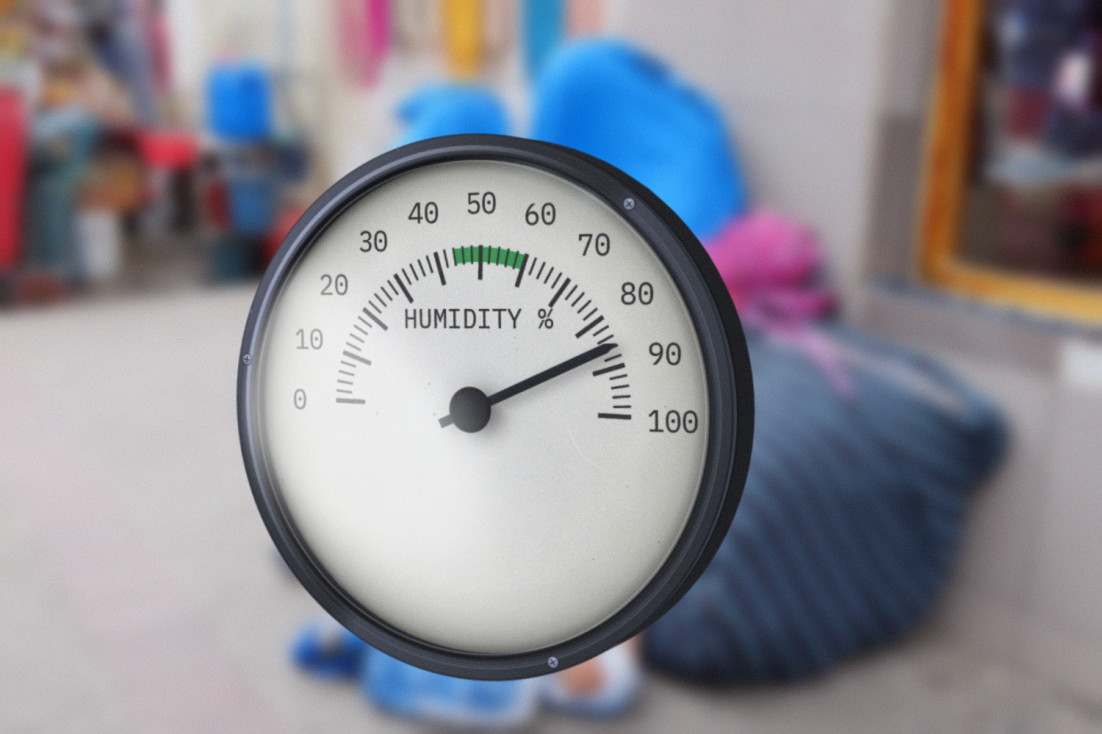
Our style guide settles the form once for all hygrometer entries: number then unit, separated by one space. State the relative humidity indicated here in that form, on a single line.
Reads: 86 %
